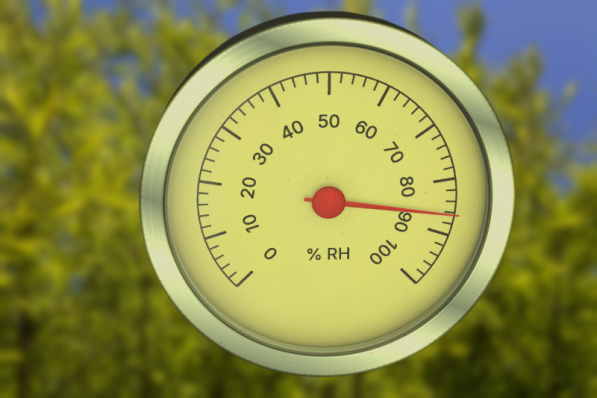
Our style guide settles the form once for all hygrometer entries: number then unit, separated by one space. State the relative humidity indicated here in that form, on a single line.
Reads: 86 %
